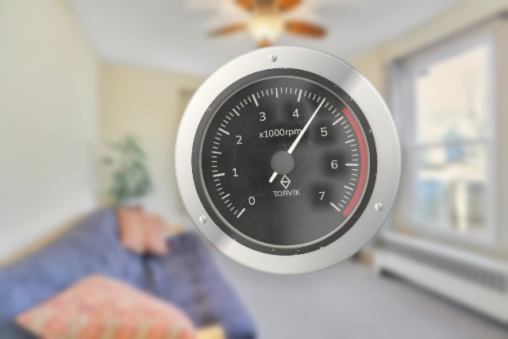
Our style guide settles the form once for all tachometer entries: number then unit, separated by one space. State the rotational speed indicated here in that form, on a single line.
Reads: 4500 rpm
